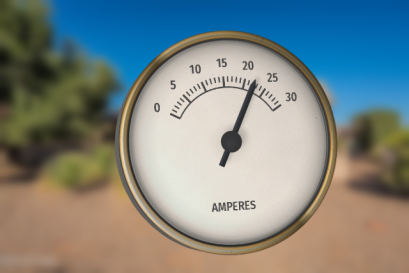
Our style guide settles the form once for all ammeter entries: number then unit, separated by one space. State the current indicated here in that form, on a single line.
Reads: 22 A
